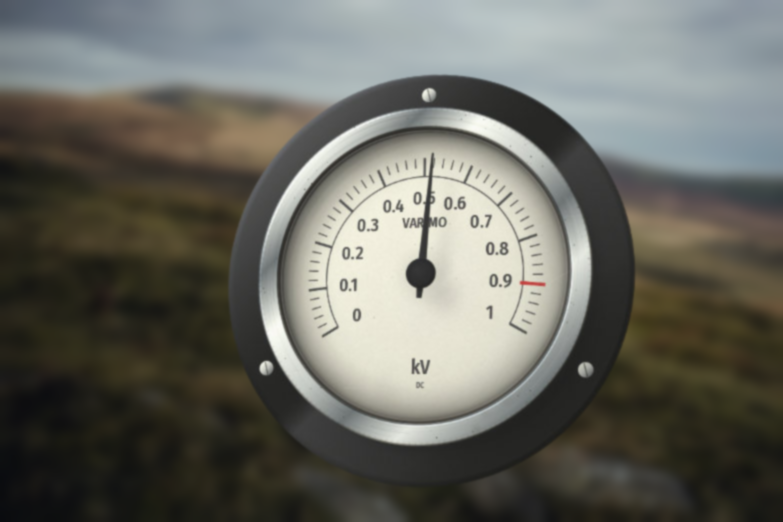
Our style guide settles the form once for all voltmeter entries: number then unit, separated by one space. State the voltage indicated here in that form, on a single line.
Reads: 0.52 kV
